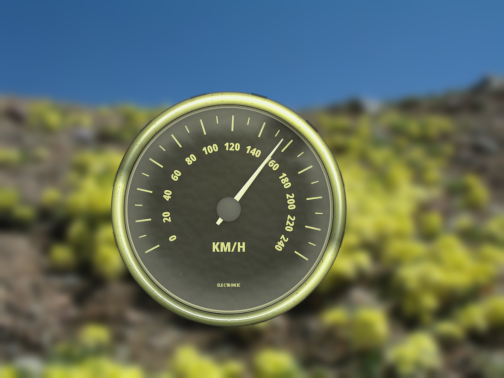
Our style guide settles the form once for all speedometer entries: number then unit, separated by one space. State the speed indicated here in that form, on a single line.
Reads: 155 km/h
